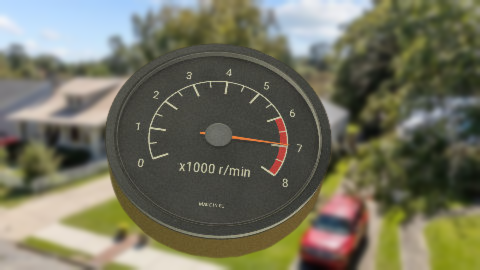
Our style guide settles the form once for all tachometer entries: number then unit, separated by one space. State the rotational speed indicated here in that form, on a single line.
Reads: 7000 rpm
